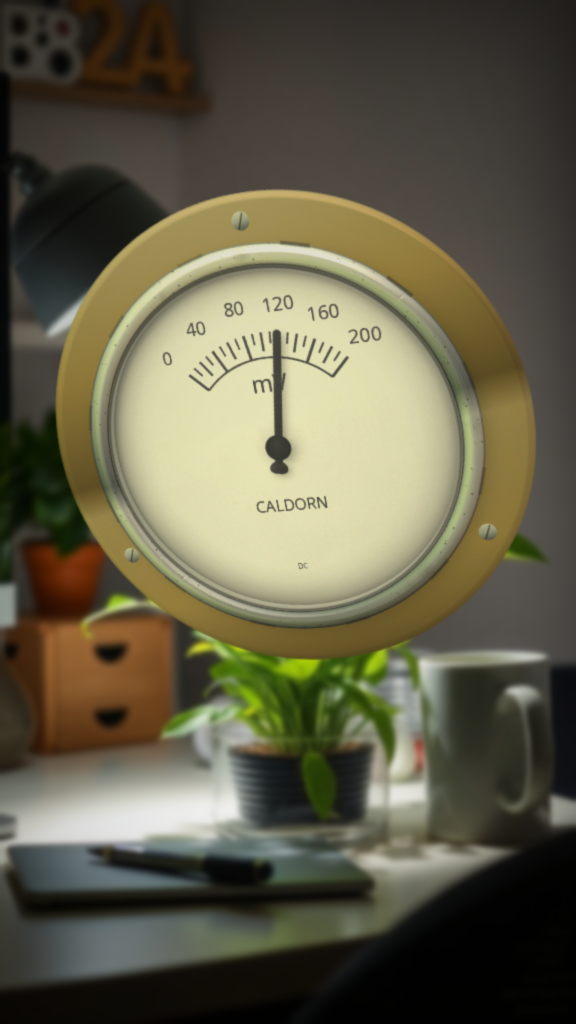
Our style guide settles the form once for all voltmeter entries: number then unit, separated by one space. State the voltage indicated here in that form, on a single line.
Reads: 120 mV
